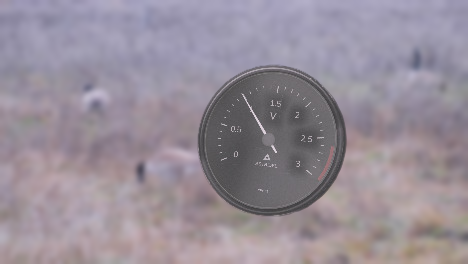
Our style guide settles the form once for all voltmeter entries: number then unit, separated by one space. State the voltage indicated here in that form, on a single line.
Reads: 1 V
